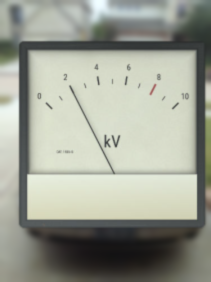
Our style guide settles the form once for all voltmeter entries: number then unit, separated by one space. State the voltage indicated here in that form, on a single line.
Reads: 2 kV
